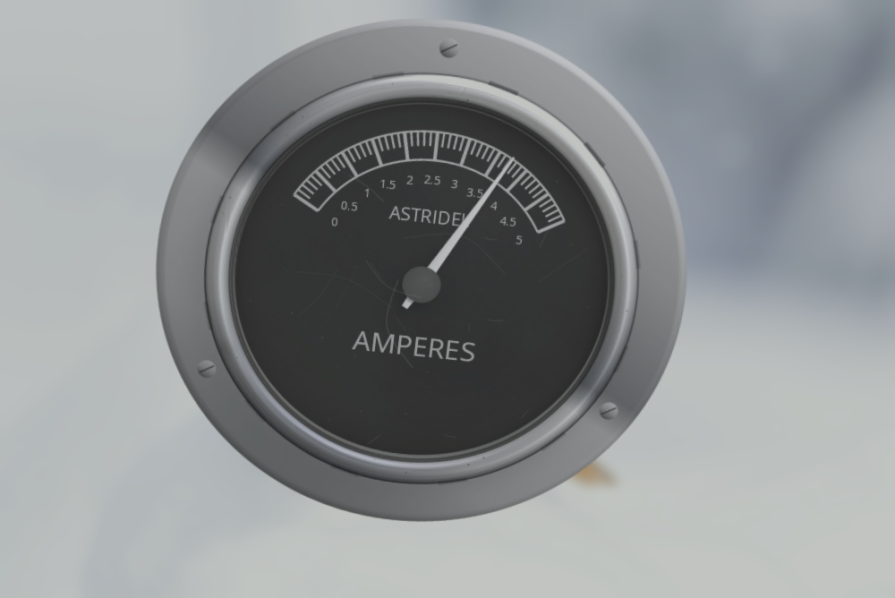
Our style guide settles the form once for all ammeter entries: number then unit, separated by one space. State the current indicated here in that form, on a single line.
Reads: 3.7 A
